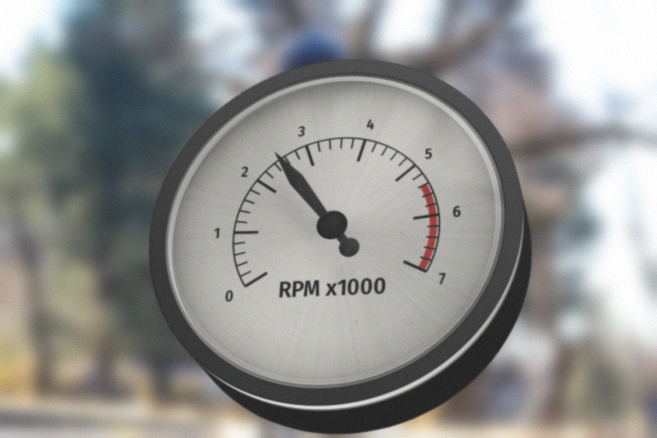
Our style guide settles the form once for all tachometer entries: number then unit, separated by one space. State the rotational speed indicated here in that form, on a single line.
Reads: 2500 rpm
